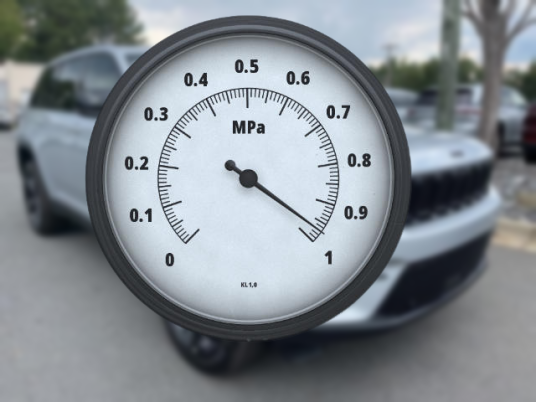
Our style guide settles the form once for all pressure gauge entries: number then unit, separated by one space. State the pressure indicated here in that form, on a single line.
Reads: 0.97 MPa
